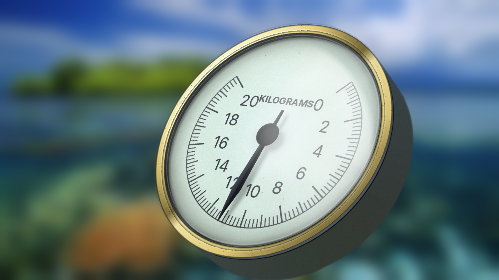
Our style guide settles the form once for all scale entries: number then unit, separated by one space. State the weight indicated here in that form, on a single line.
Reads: 11 kg
